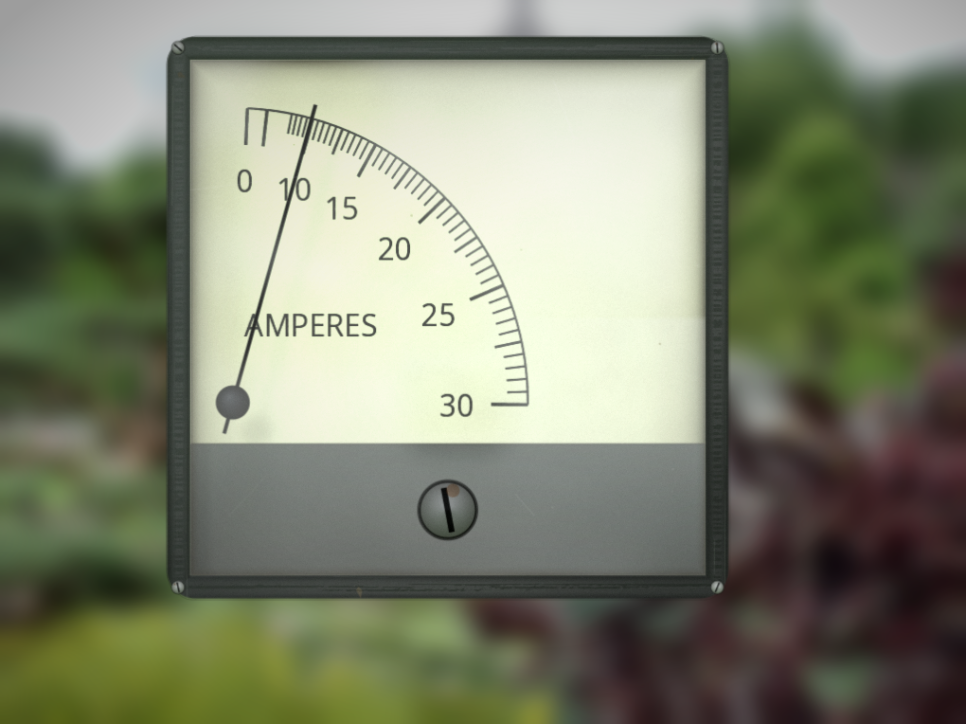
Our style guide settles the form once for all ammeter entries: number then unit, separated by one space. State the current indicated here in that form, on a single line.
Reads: 10 A
